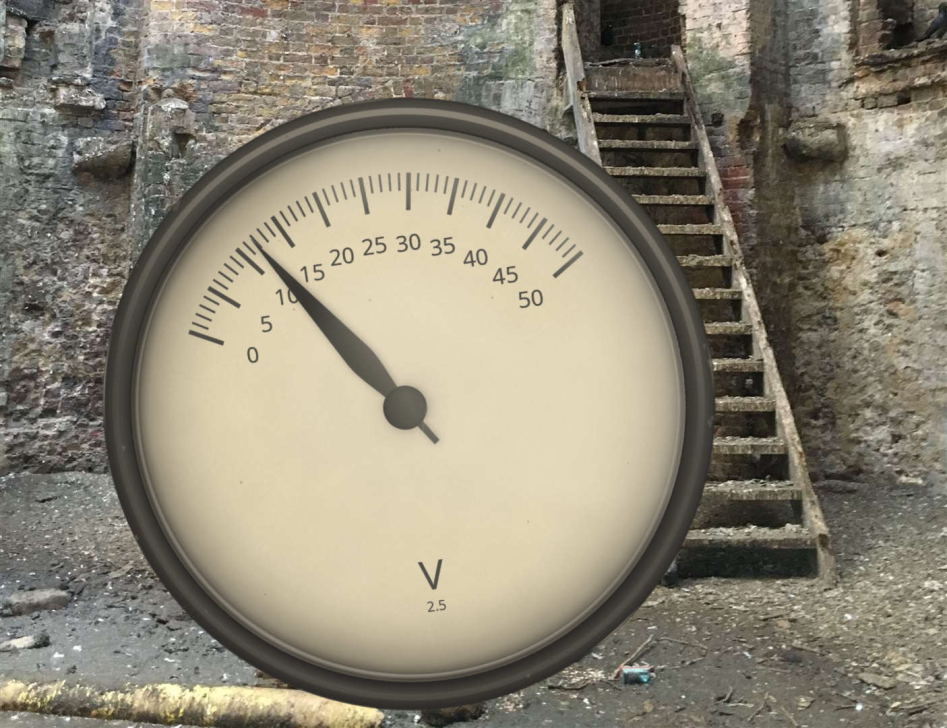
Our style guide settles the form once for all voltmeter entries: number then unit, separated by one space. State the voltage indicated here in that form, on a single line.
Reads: 12 V
